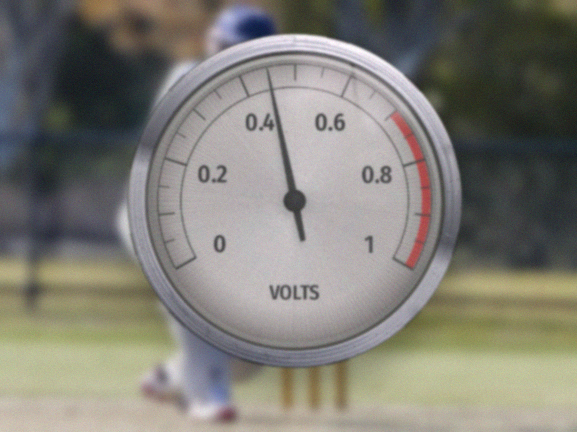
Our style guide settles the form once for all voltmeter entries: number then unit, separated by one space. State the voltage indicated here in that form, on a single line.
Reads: 0.45 V
